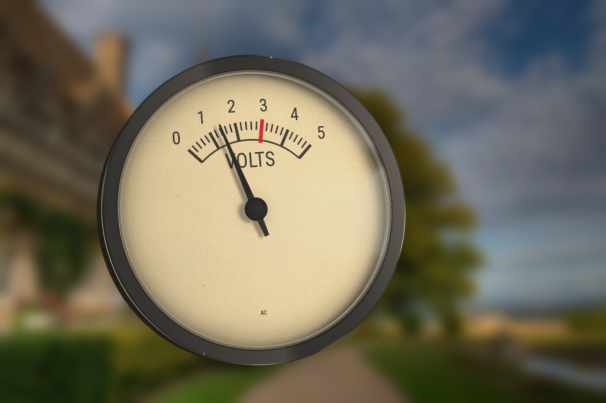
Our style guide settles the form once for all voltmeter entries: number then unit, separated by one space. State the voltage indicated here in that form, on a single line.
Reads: 1.4 V
